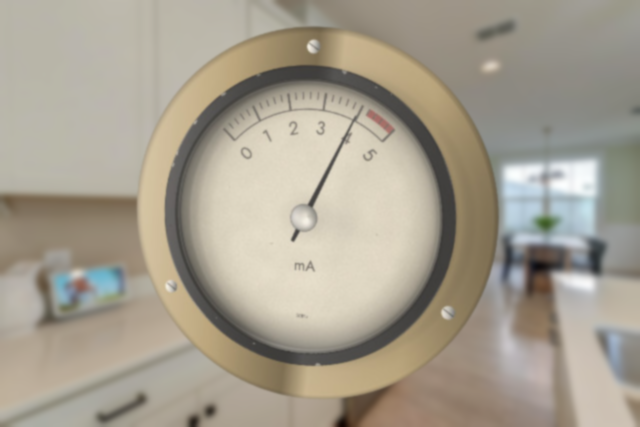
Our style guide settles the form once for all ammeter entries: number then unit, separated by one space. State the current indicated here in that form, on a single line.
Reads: 4 mA
